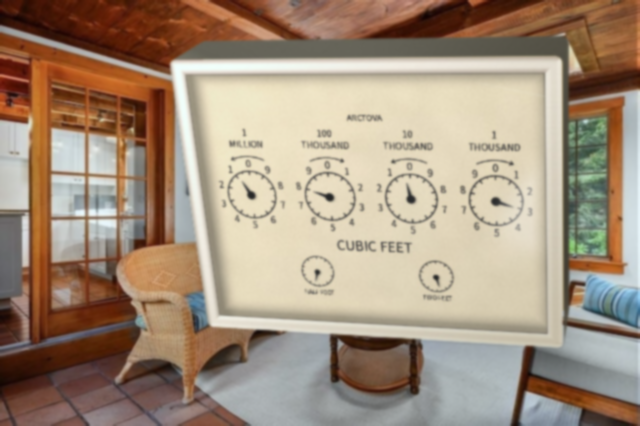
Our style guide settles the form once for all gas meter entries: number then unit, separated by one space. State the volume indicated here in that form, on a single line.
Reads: 80300 ft³
